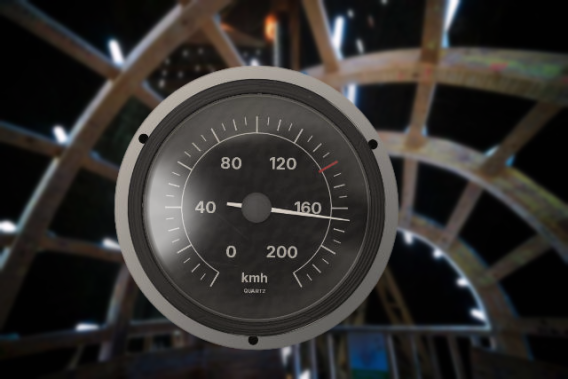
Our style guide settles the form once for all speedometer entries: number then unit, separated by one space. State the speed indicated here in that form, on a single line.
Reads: 165 km/h
